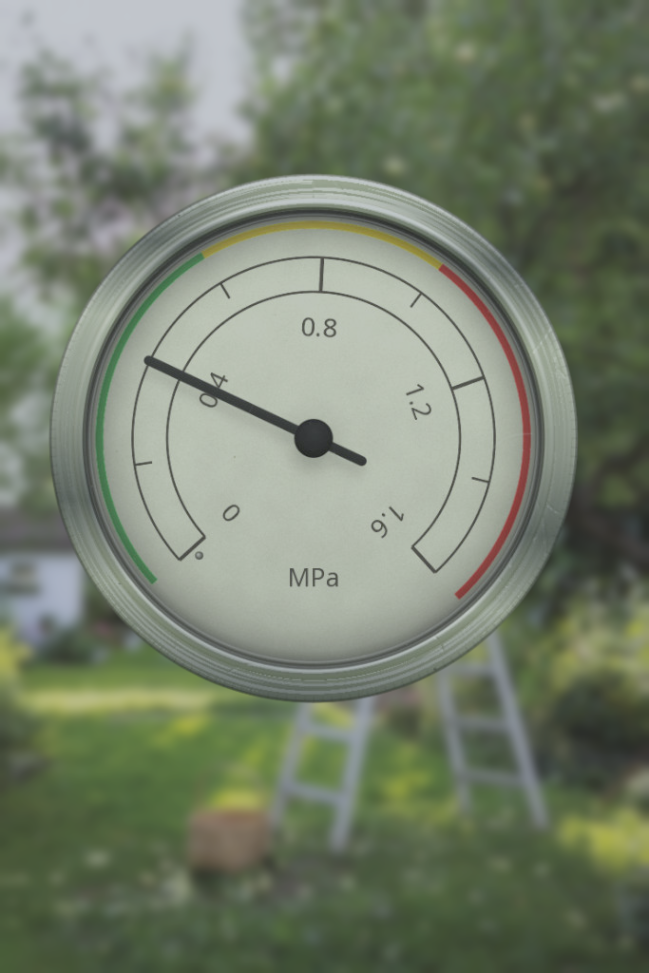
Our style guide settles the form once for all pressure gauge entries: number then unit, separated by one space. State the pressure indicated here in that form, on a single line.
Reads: 0.4 MPa
